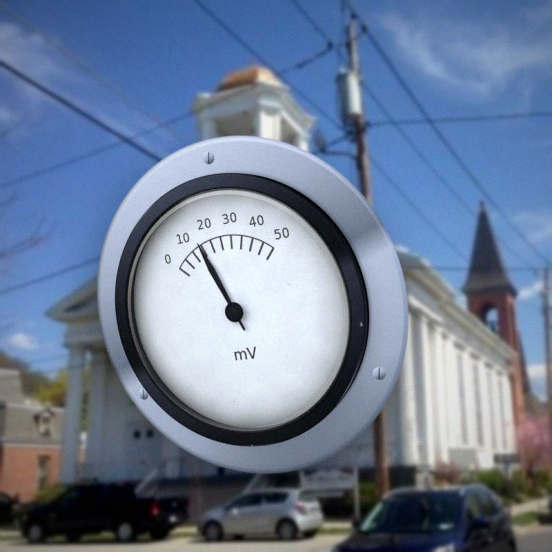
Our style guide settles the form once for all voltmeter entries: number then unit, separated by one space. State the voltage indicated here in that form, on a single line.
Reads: 15 mV
